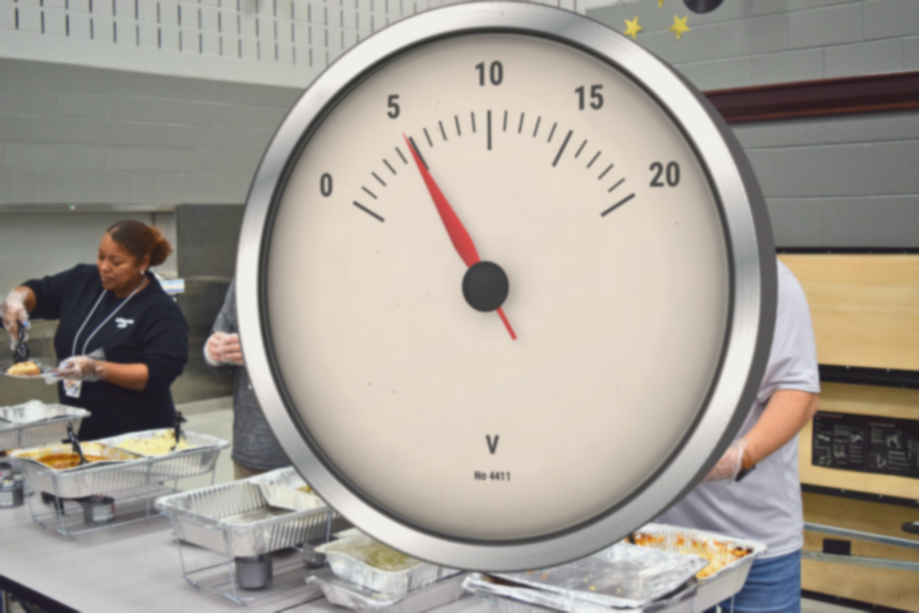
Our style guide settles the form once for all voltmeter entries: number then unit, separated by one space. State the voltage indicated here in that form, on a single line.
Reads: 5 V
